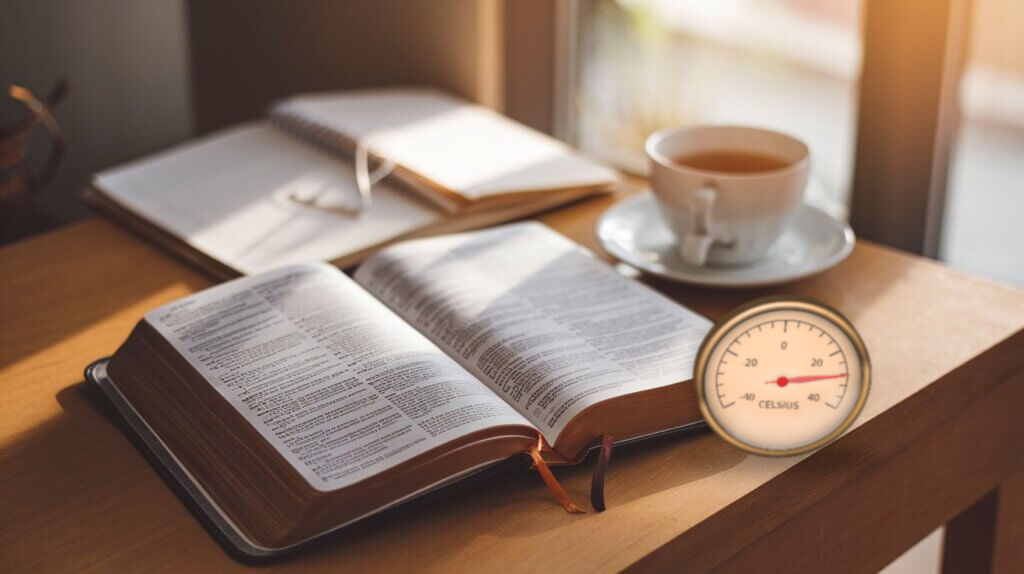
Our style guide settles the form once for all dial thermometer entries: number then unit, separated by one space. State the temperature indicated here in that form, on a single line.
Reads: 28 °C
